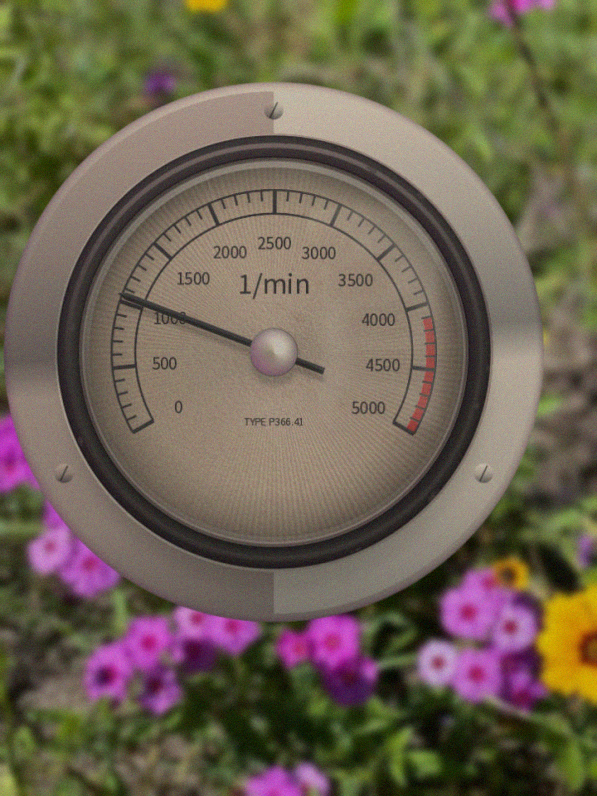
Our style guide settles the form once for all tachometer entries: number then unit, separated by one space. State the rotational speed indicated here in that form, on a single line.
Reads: 1050 rpm
